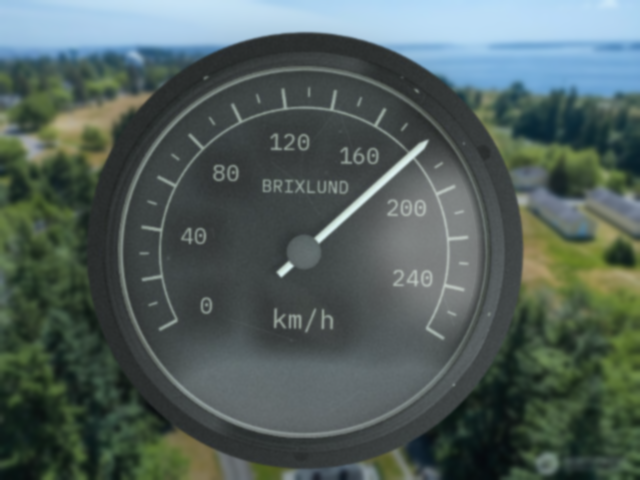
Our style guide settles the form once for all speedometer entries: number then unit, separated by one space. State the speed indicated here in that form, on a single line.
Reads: 180 km/h
